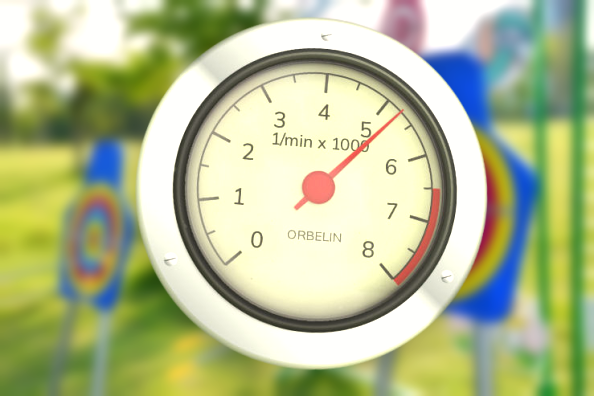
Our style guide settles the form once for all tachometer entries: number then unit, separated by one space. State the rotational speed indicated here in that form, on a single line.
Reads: 5250 rpm
